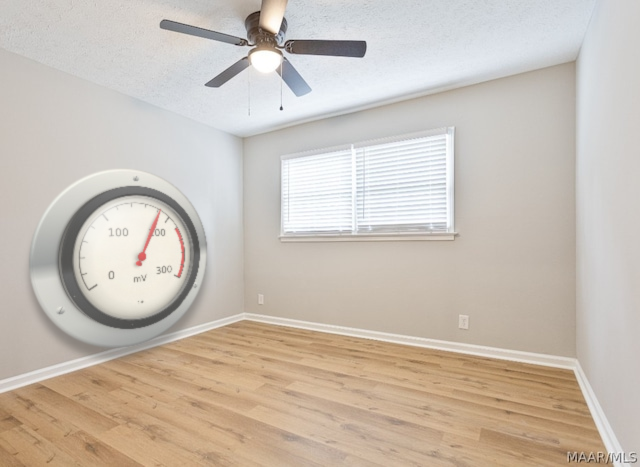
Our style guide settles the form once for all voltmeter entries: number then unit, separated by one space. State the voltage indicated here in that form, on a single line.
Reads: 180 mV
